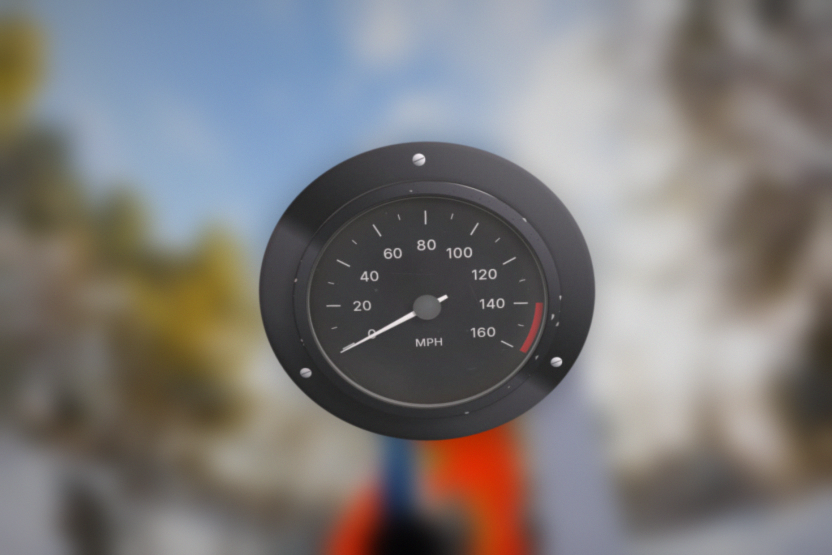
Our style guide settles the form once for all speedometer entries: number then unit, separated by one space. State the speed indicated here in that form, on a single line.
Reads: 0 mph
